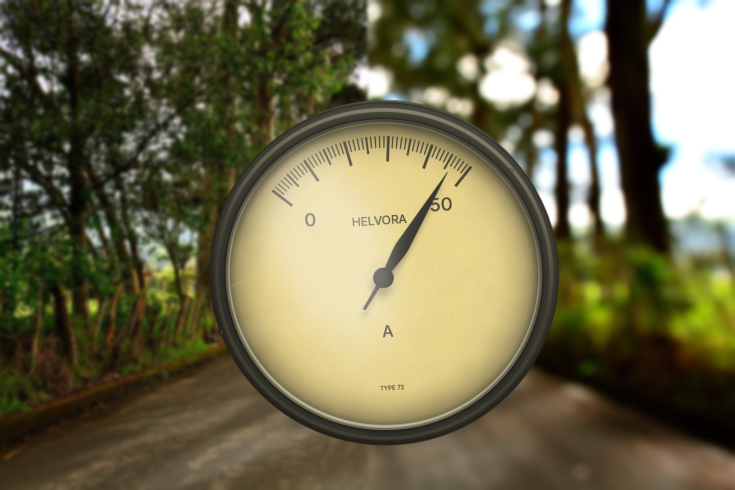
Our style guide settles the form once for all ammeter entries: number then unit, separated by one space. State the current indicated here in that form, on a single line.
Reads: 46 A
